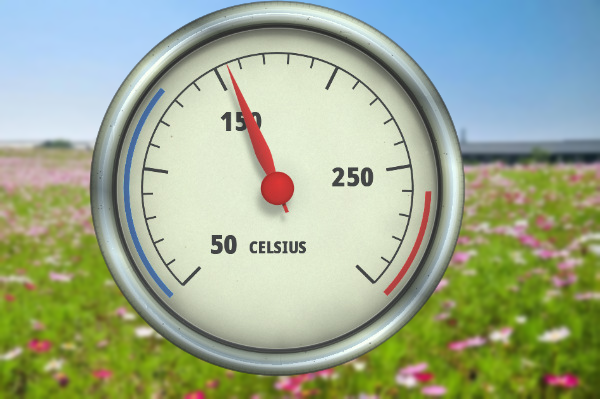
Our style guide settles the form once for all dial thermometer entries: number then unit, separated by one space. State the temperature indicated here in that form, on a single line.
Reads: 155 °C
